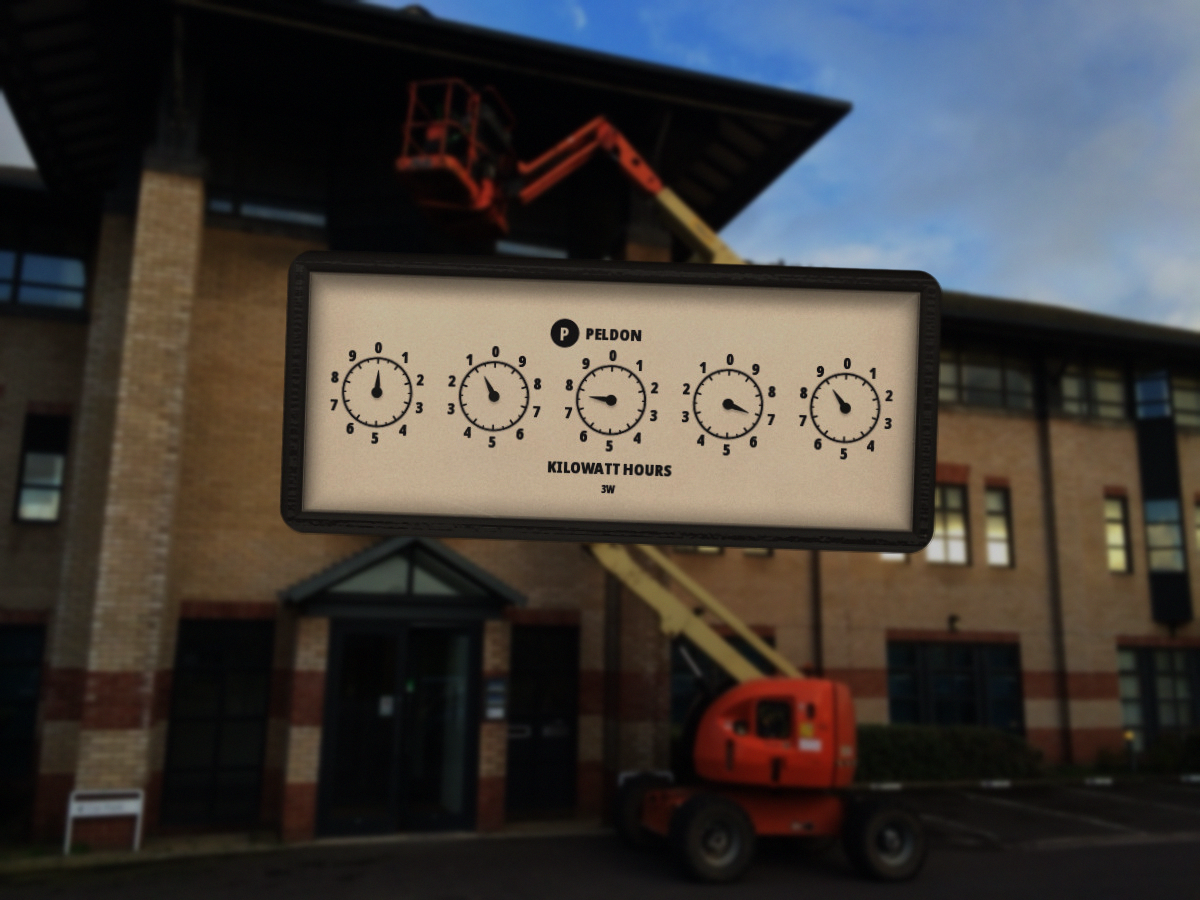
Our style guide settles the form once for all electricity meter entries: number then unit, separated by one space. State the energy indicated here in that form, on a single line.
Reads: 769 kWh
